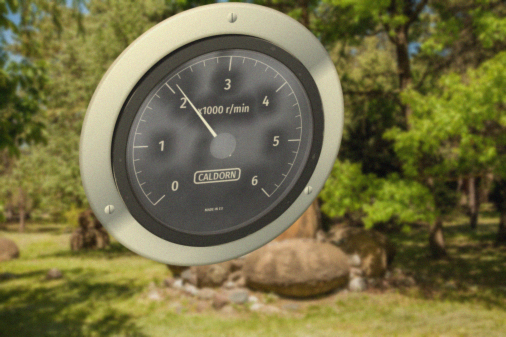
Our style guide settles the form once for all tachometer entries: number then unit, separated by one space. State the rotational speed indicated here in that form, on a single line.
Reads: 2100 rpm
